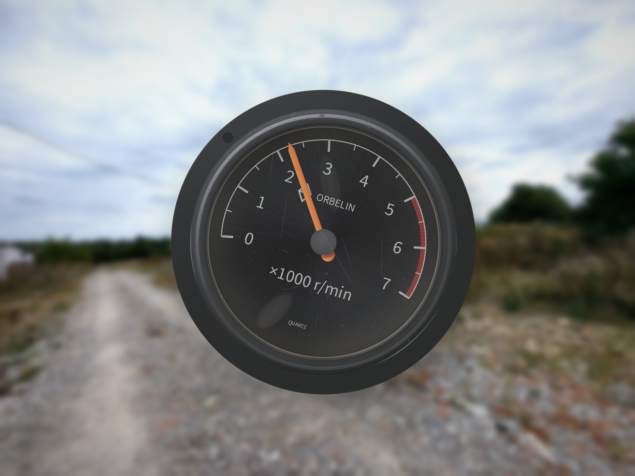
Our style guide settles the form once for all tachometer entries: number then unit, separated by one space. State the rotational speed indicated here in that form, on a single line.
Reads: 2250 rpm
